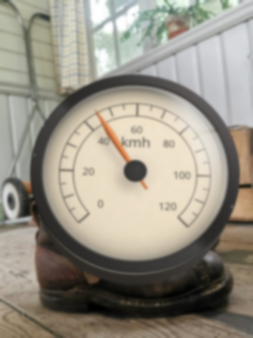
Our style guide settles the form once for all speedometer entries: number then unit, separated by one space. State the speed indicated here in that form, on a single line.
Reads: 45 km/h
